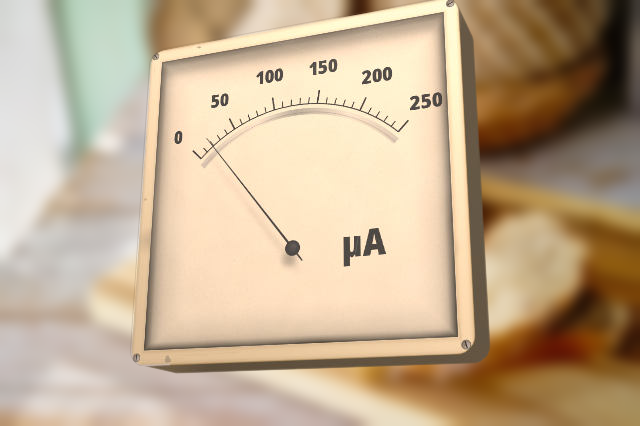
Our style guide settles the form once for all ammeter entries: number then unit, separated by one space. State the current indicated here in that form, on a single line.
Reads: 20 µA
